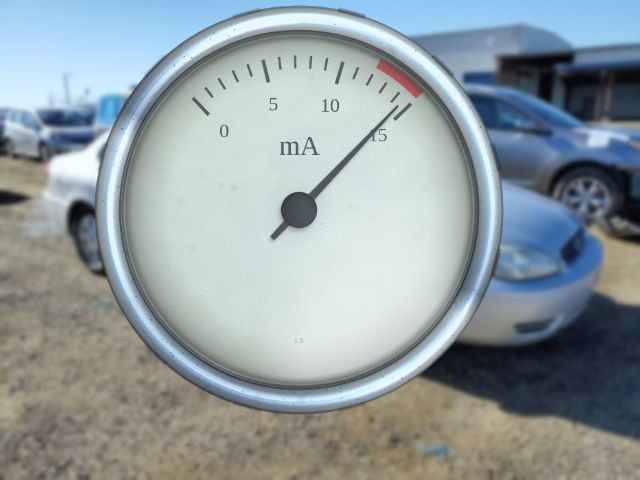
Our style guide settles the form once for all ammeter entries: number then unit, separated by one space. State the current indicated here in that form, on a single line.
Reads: 14.5 mA
